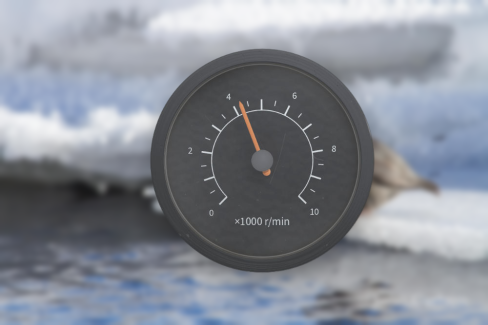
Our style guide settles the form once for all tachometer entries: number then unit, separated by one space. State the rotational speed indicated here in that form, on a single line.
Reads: 4250 rpm
